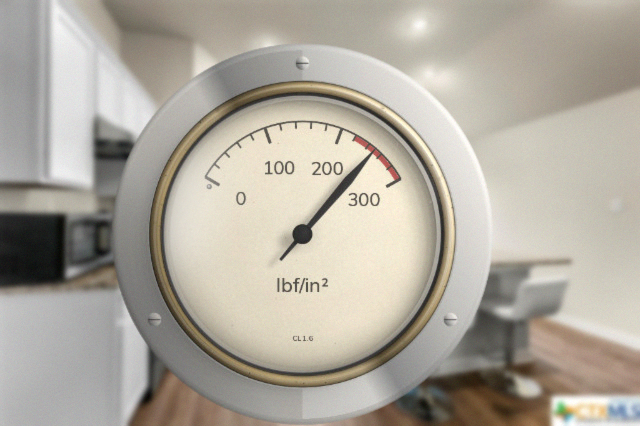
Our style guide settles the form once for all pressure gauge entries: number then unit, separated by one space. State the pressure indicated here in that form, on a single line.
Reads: 250 psi
